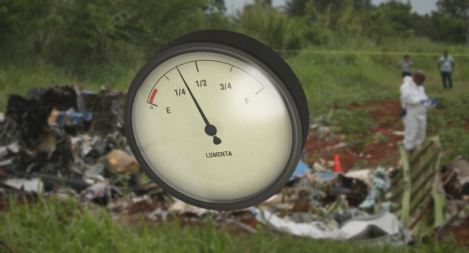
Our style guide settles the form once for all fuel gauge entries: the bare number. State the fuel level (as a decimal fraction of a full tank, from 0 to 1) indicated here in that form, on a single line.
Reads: 0.375
